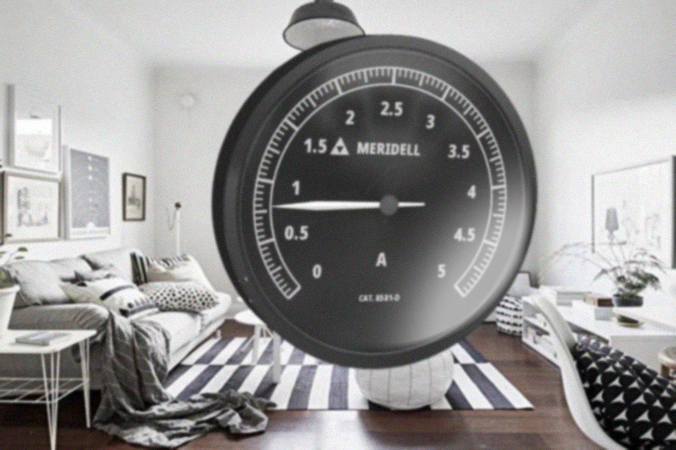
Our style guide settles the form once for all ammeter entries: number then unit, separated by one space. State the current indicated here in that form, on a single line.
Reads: 0.8 A
